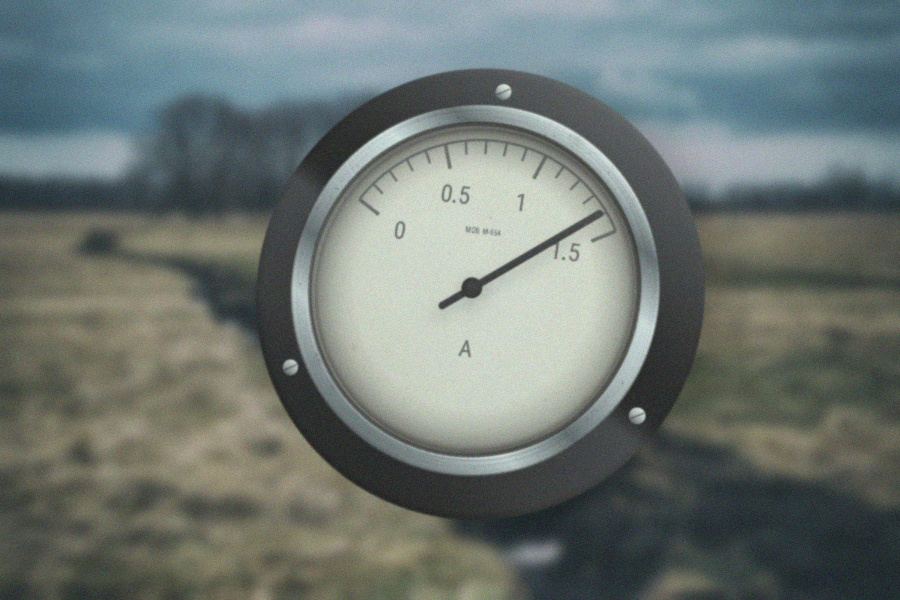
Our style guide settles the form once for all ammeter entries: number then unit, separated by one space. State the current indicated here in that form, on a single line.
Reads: 1.4 A
